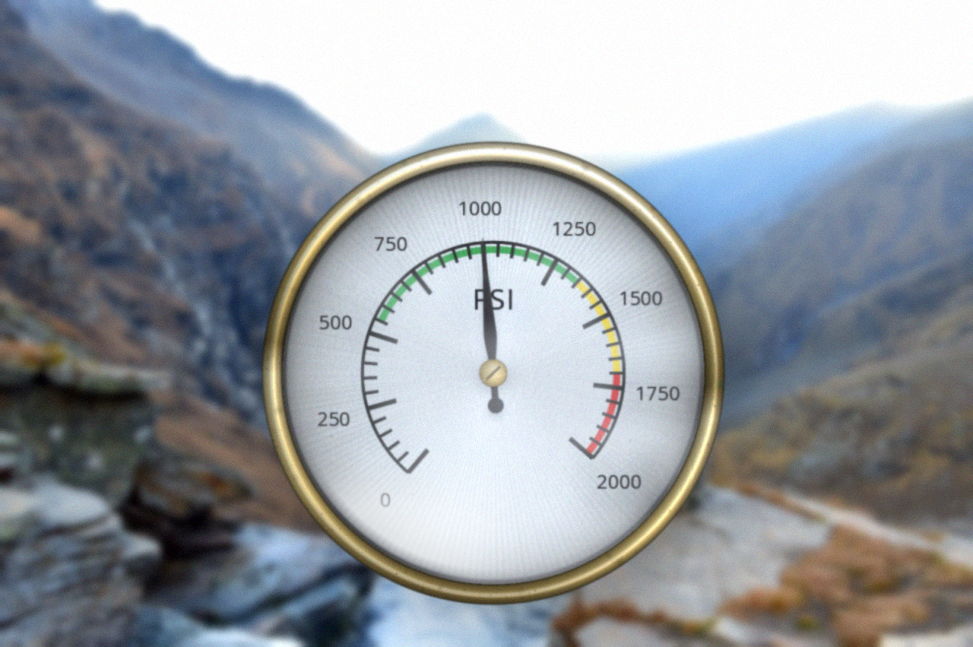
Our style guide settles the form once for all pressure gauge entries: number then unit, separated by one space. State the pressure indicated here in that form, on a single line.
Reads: 1000 psi
